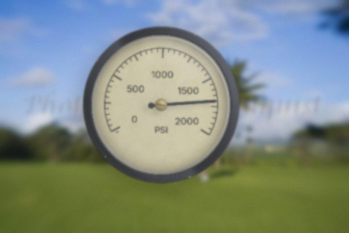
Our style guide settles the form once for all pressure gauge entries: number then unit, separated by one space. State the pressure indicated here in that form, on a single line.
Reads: 1700 psi
